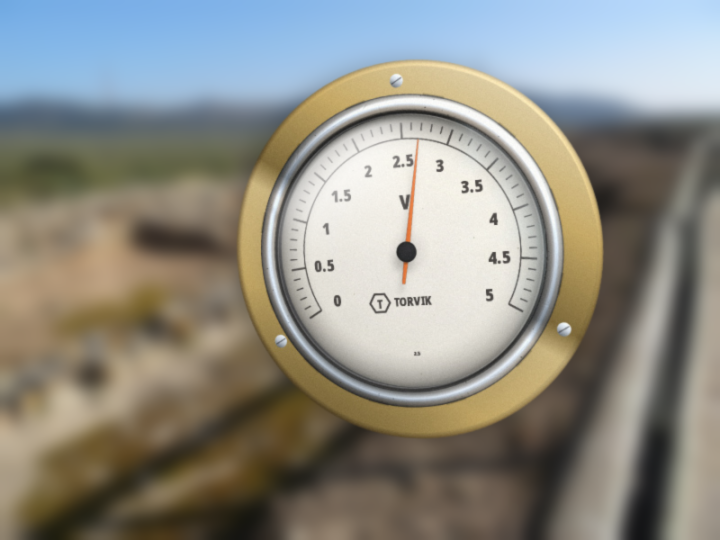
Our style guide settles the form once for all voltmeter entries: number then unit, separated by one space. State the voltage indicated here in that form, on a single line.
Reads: 2.7 V
